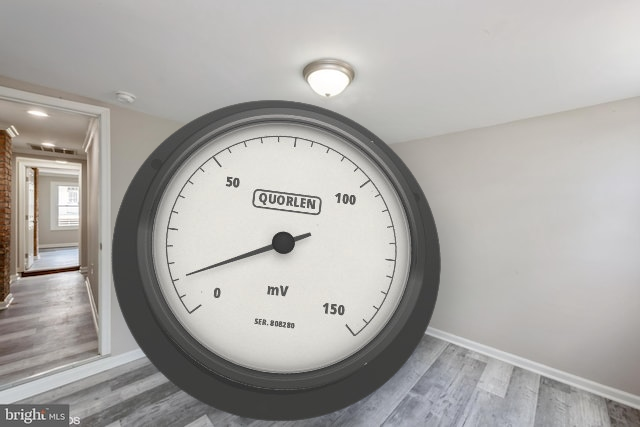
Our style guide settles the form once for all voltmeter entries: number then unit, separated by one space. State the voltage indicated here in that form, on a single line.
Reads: 10 mV
